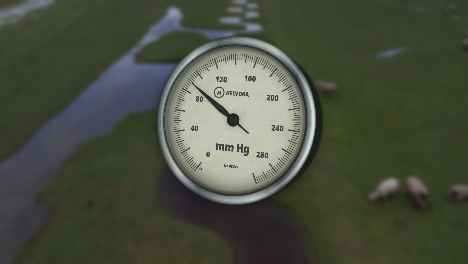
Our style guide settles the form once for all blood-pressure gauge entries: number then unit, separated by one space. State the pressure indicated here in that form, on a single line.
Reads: 90 mmHg
